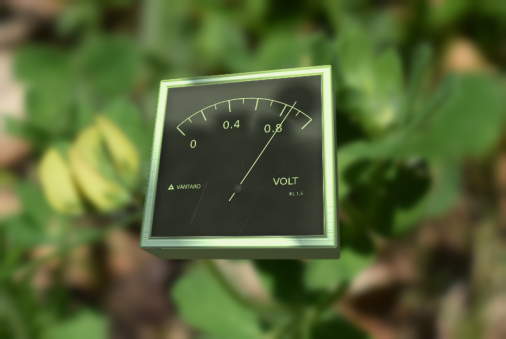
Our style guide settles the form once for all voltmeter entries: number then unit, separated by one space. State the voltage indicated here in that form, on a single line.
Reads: 0.85 V
